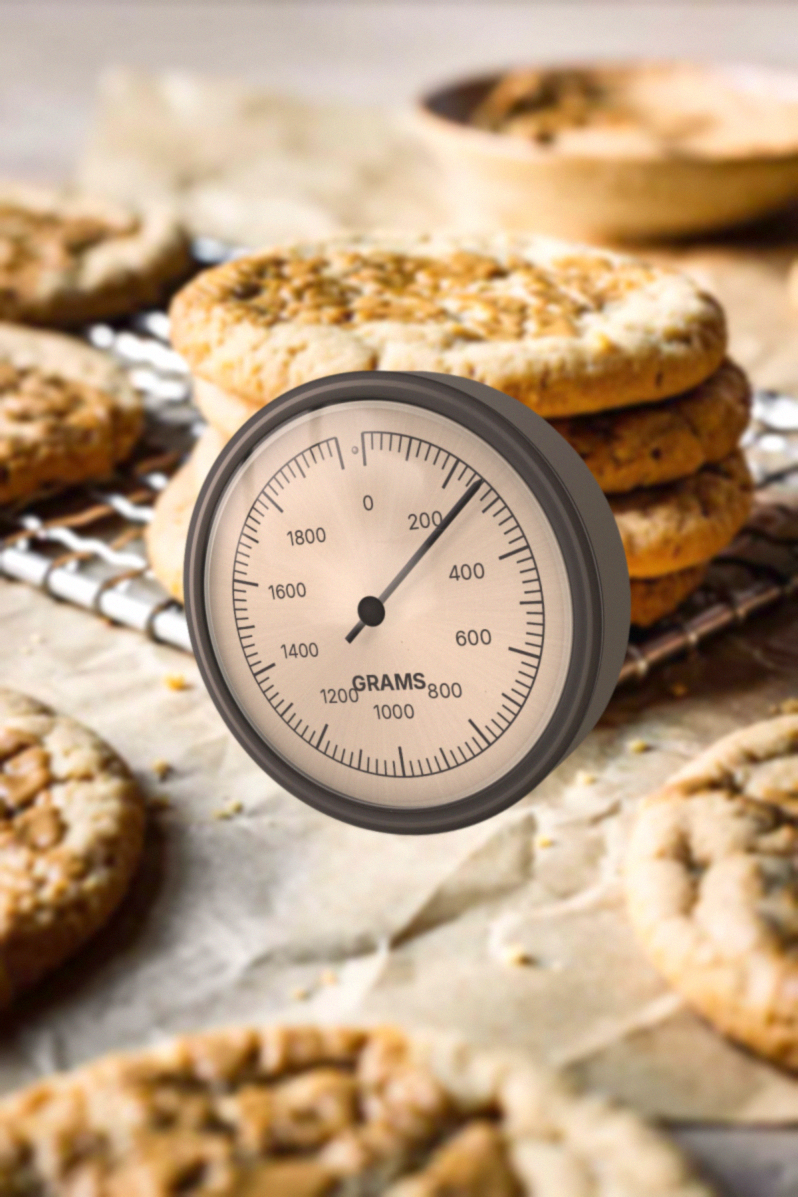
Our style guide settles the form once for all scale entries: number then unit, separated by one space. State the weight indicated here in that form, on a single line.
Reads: 260 g
